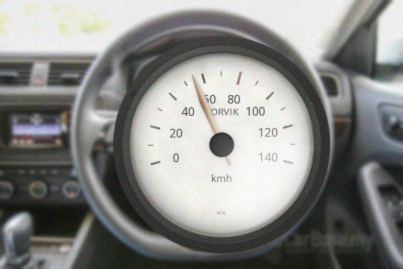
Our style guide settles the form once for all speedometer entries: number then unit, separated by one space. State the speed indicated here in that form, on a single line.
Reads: 55 km/h
